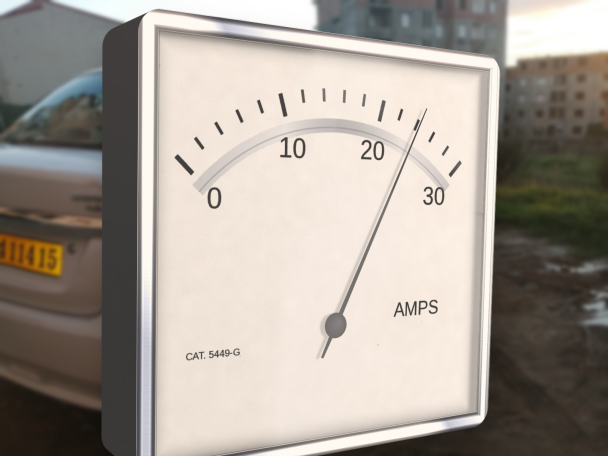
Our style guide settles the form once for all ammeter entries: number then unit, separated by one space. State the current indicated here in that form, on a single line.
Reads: 24 A
